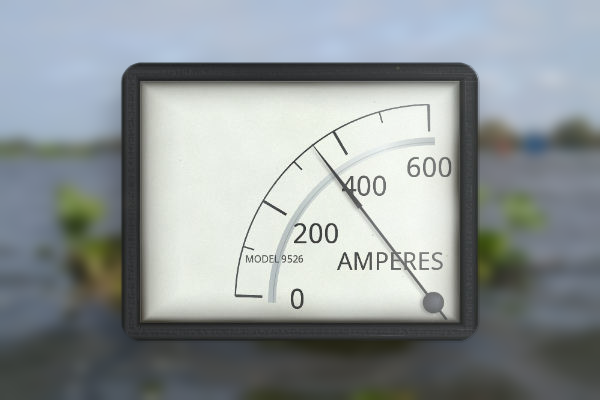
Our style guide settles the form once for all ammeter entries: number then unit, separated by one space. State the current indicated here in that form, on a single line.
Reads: 350 A
